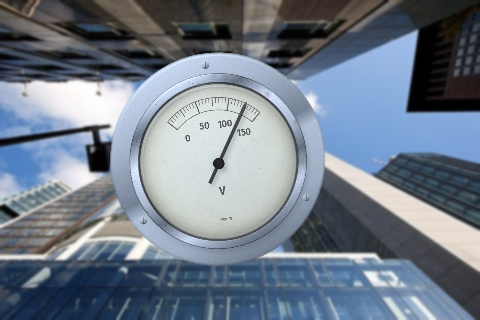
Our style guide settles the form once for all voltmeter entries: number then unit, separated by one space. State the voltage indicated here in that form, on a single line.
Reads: 125 V
